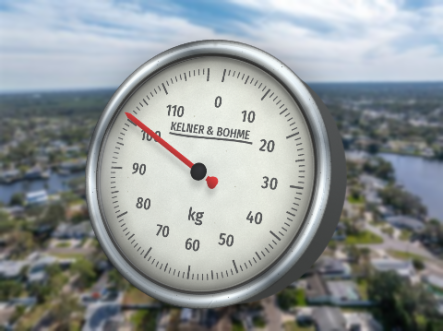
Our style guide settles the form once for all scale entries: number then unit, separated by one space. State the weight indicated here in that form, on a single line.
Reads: 101 kg
